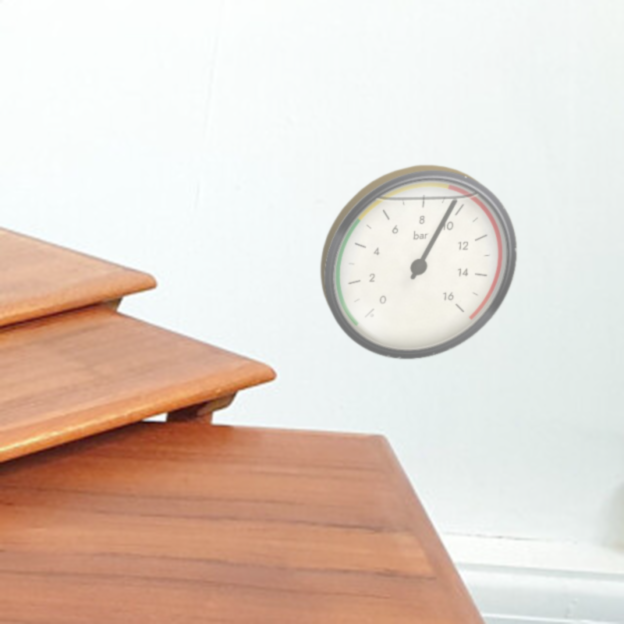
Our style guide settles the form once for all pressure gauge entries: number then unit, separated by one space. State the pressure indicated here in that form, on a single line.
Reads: 9.5 bar
